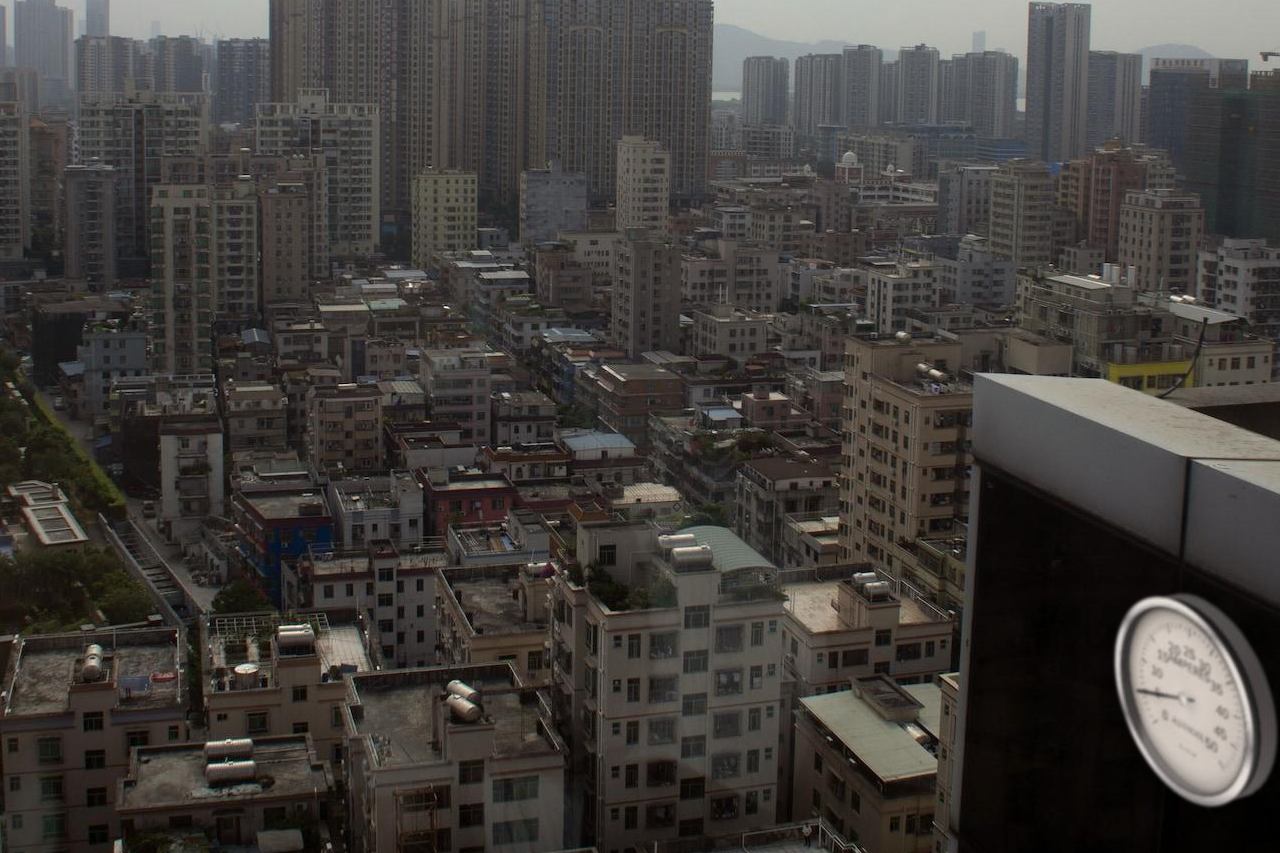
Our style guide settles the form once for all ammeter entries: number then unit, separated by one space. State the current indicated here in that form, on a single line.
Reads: 5 A
